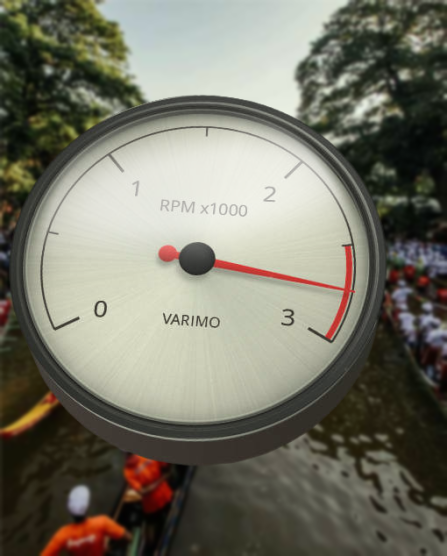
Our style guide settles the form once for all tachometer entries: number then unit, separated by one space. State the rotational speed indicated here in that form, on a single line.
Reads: 2750 rpm
